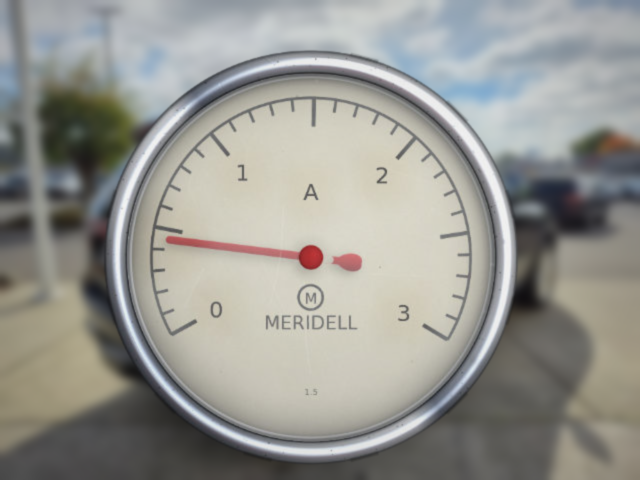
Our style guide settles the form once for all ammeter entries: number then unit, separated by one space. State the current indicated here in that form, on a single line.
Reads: 0.45 A
